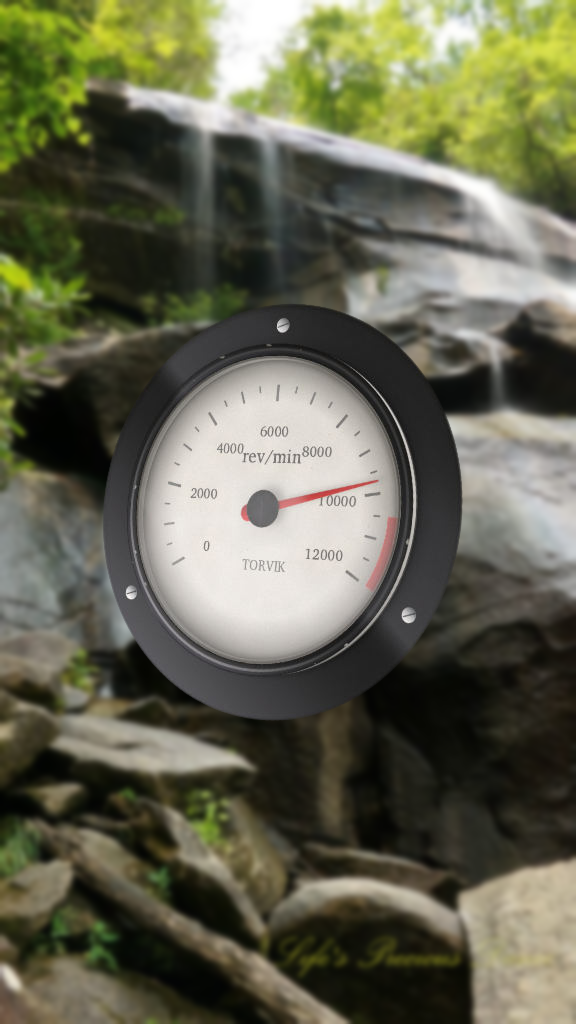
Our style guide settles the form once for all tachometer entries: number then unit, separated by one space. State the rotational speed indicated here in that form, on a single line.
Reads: 9750 rpm
